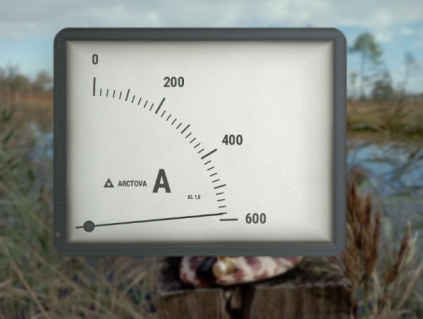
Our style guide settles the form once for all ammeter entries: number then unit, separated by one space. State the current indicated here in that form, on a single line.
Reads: 580 A
